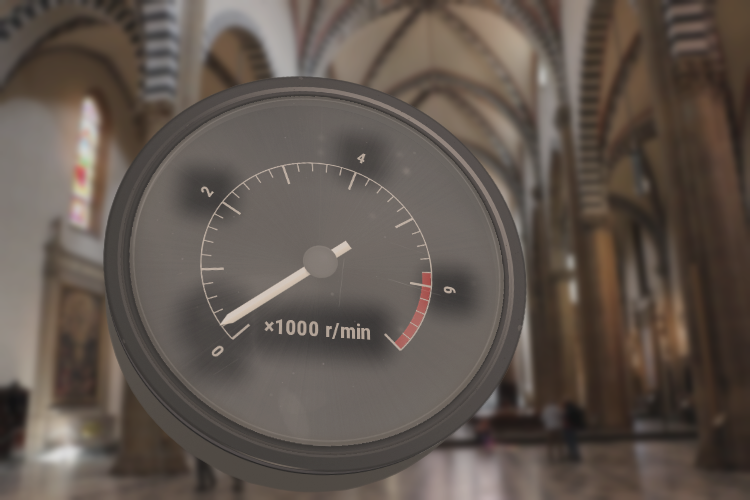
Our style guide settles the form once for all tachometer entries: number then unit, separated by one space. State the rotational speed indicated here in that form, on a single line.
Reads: 200 rpm
